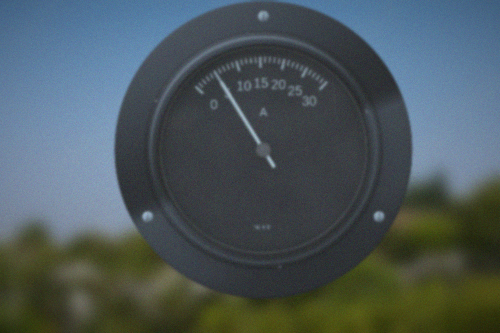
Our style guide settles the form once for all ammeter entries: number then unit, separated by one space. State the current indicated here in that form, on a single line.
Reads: 5 A
